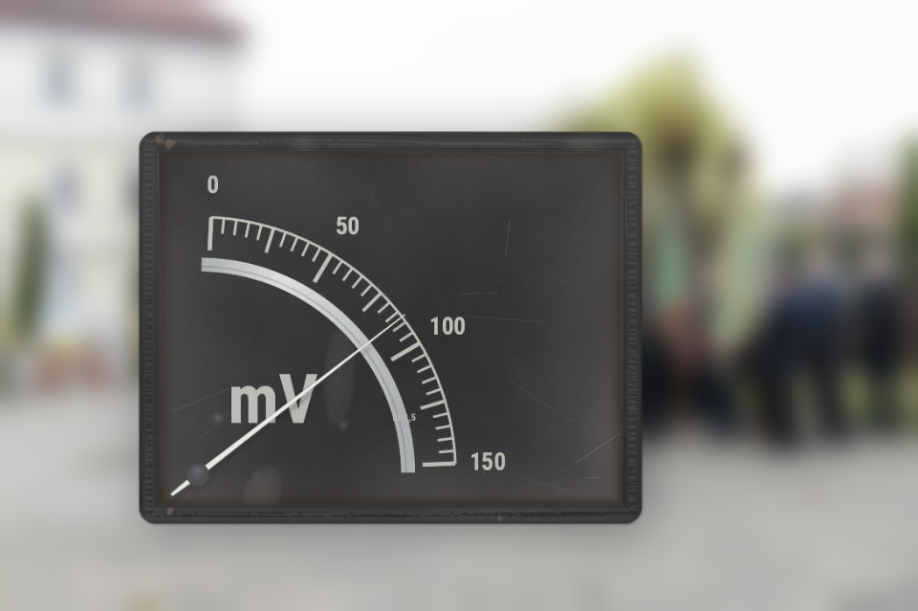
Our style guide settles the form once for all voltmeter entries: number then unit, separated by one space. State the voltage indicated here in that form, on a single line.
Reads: 87.5 mV
